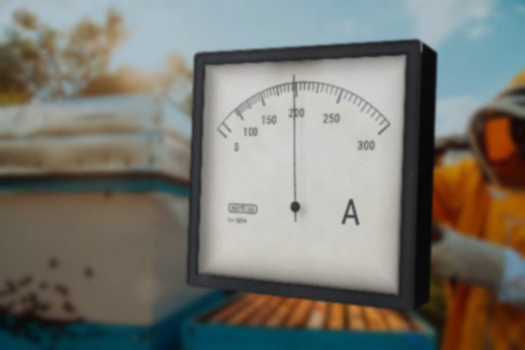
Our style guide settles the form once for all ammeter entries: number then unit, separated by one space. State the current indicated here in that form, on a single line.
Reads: 200 A
